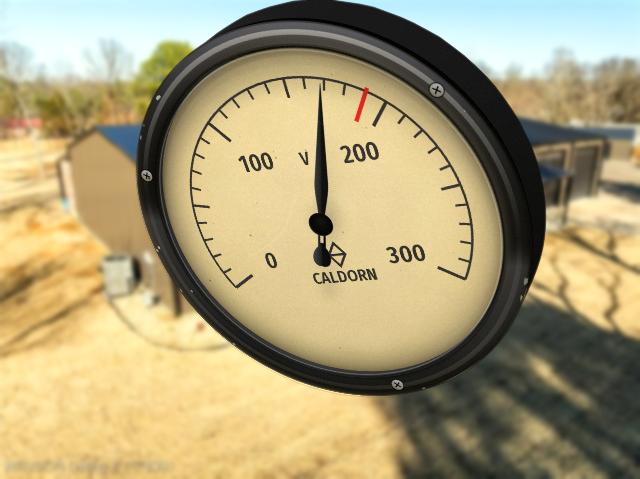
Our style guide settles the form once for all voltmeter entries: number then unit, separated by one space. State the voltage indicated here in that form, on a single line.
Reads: 170 V
